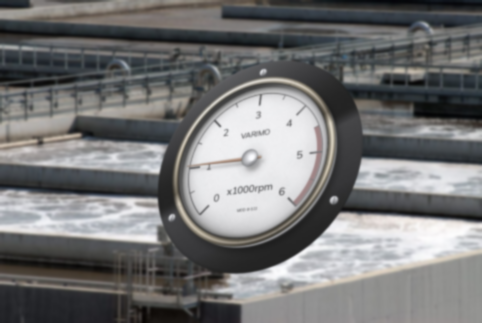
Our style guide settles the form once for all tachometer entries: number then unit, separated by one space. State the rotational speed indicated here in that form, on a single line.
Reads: 1000 rpm
